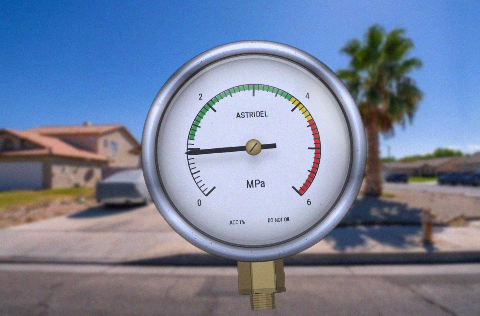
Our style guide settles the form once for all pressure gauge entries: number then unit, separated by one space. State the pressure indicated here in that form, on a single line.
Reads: 0.9 MPa
